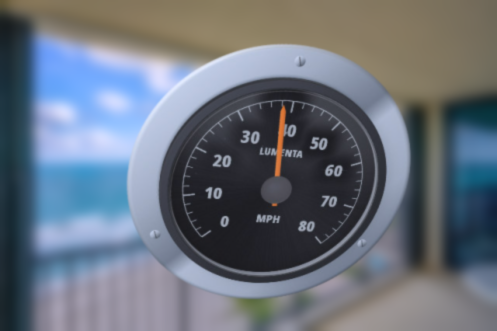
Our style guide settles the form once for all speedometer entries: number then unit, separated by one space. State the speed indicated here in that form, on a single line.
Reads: 38 mph
